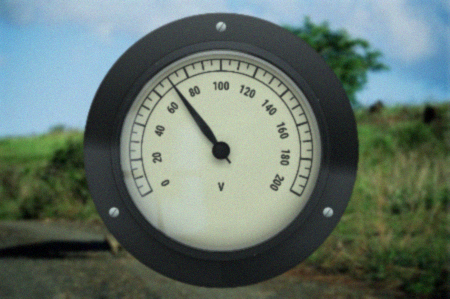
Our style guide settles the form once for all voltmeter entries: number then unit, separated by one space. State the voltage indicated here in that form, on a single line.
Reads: 70 V
